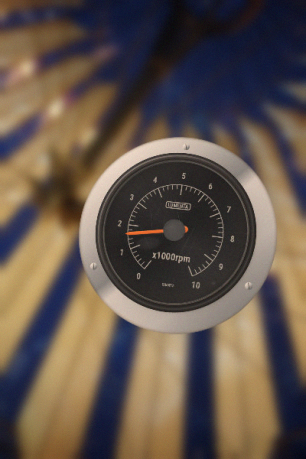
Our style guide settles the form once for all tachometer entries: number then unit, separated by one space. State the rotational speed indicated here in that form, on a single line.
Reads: 1600 rpm
